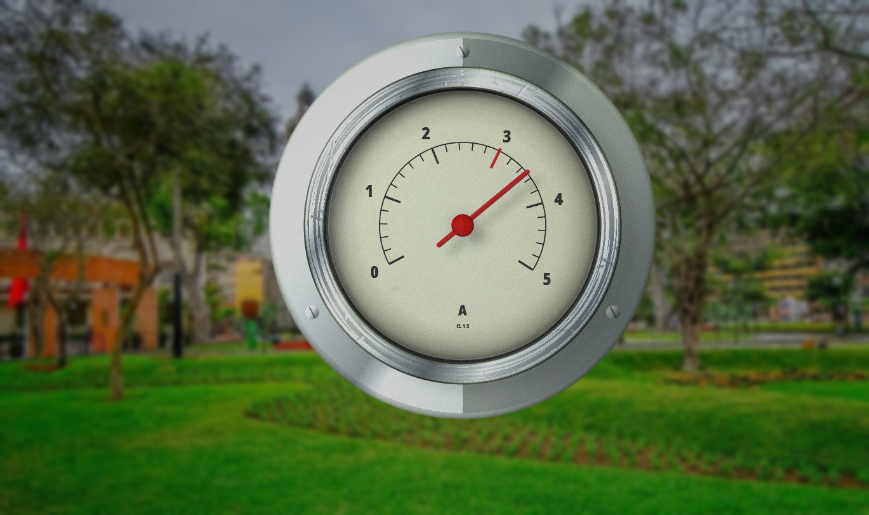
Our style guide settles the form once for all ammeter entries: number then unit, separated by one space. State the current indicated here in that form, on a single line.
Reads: 3.5 A
